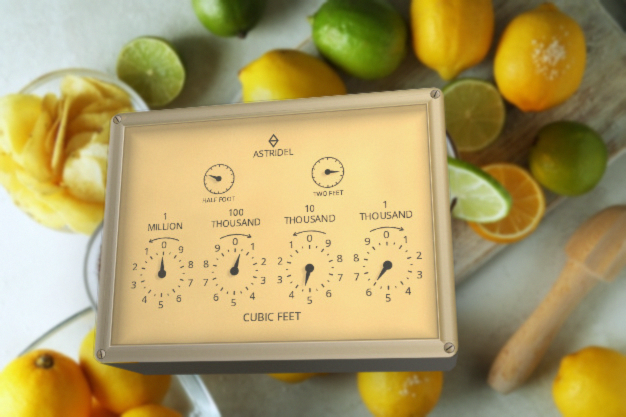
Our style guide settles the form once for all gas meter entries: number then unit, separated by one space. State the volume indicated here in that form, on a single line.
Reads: 4600 ft³
